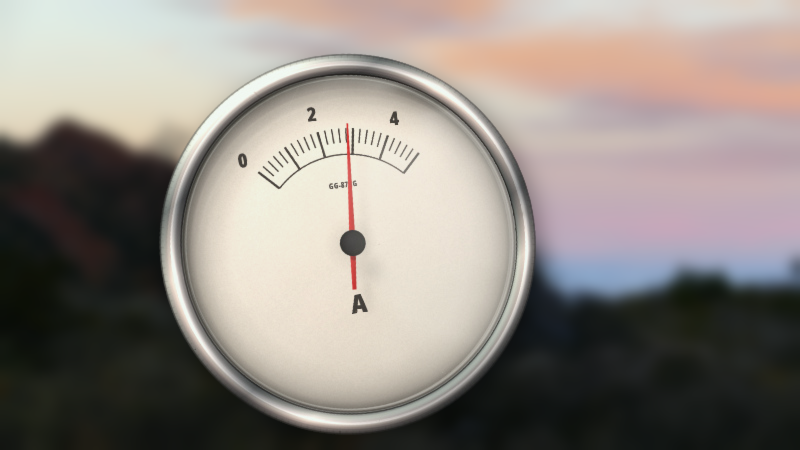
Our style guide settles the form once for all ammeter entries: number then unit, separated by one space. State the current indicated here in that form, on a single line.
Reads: 2.8 A
